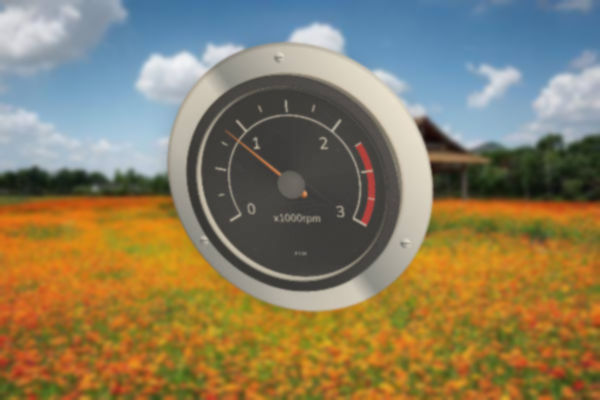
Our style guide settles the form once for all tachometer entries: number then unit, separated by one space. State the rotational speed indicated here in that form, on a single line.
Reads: 875 rpm
